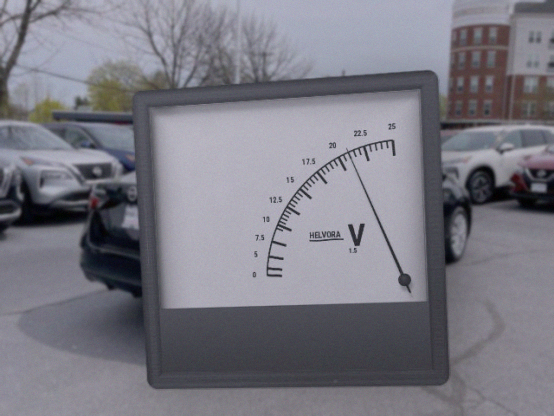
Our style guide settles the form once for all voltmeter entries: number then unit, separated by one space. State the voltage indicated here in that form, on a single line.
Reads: 21 V
